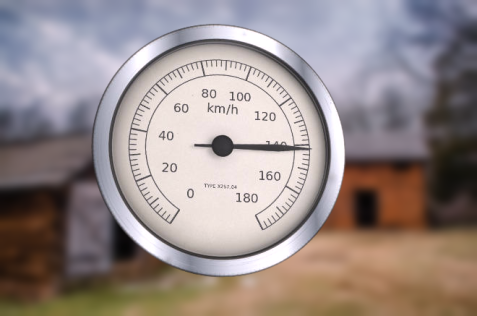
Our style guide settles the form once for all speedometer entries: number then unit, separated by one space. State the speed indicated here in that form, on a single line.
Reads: 142 km/h
